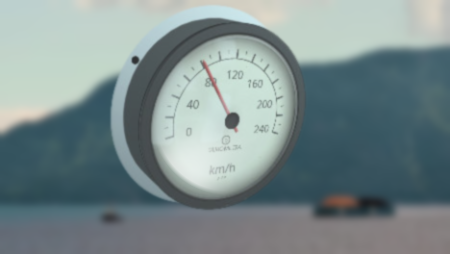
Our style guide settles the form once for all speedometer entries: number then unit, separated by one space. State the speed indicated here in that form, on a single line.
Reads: 80 km/h
